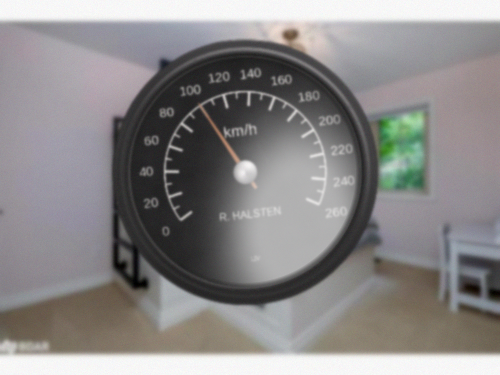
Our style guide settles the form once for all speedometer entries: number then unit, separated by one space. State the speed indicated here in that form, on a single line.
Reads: 100 km/h
